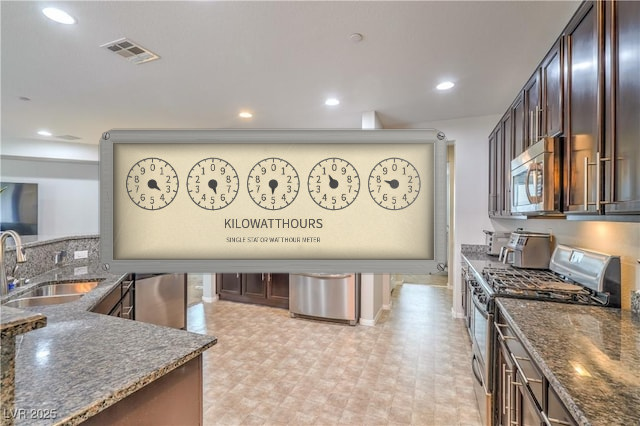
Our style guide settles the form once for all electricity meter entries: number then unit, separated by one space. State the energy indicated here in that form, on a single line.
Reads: 35508 kWh
